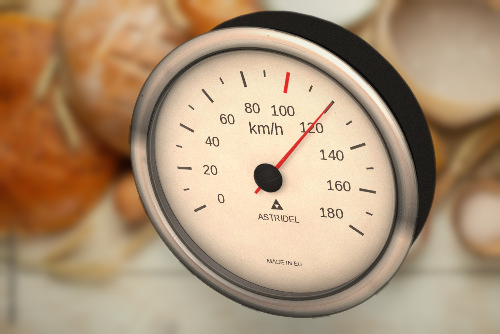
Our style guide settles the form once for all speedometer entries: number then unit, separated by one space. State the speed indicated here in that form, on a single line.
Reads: 120 km/h
